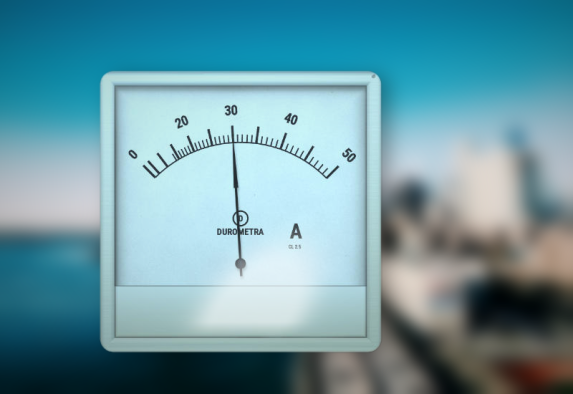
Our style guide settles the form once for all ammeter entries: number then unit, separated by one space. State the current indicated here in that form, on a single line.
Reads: 30 A
